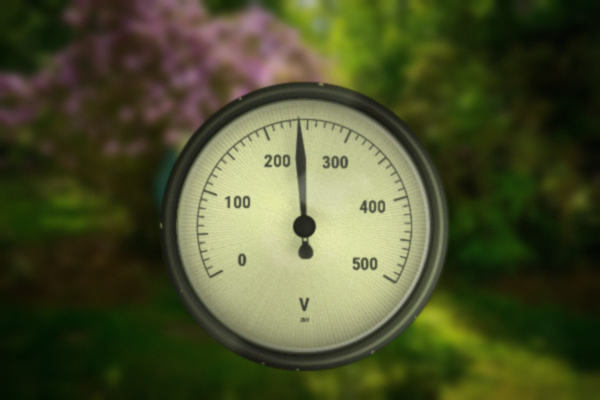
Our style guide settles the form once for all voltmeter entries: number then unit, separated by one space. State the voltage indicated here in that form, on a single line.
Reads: 240 V
